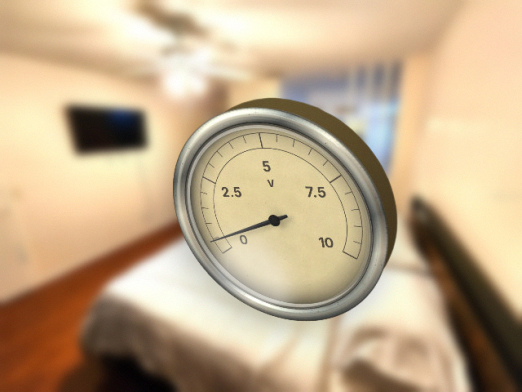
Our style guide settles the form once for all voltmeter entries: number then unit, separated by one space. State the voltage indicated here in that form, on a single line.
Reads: 0.5 V
